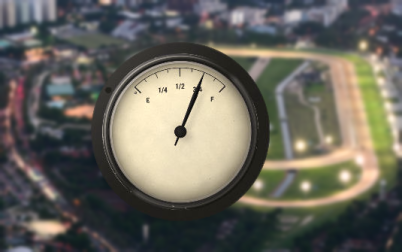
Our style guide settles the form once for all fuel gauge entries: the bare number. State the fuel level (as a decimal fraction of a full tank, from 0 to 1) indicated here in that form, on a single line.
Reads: 0.75
